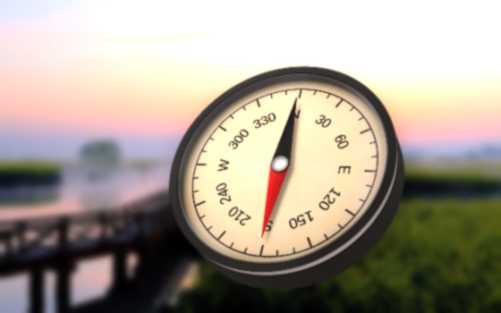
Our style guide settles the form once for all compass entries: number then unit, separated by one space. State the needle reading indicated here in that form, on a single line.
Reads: 180 °
